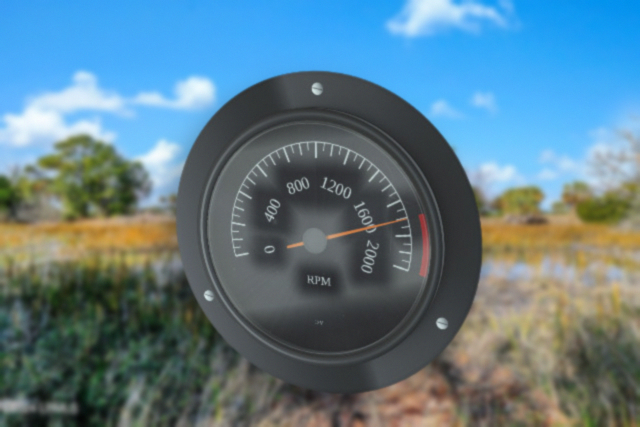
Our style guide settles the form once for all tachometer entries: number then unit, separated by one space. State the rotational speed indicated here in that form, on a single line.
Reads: 1700 rpm
